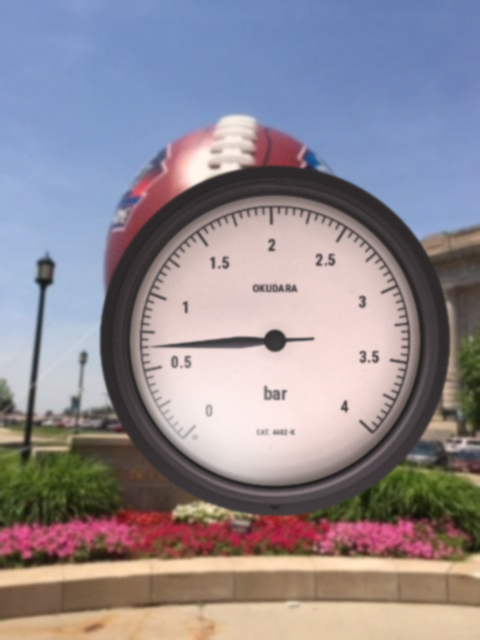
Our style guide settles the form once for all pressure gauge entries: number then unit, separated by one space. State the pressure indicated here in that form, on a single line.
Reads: 0.65 bar
